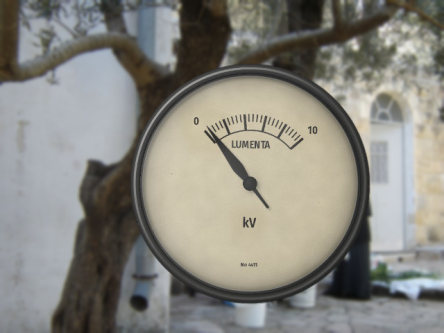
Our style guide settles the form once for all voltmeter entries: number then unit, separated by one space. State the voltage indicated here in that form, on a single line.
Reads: 0.4 kV
